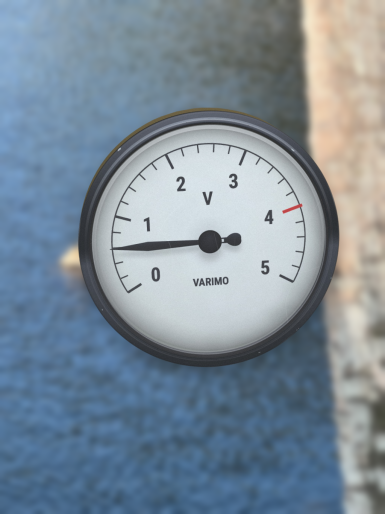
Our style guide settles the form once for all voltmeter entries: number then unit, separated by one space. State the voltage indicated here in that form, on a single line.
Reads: 0.6 V
